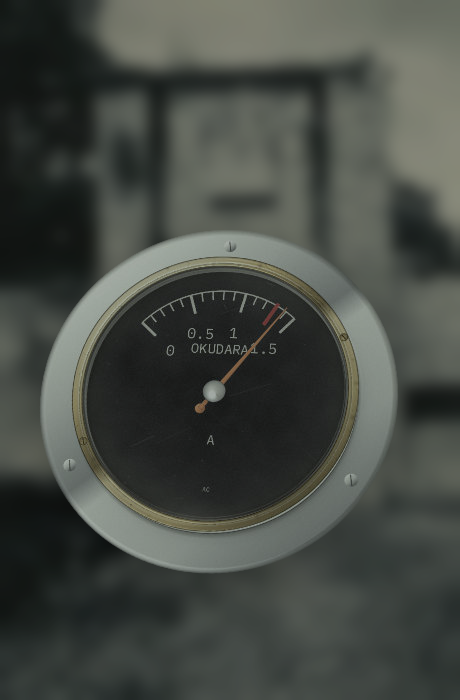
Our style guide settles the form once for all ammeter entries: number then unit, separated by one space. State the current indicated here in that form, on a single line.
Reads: 1.4 A
